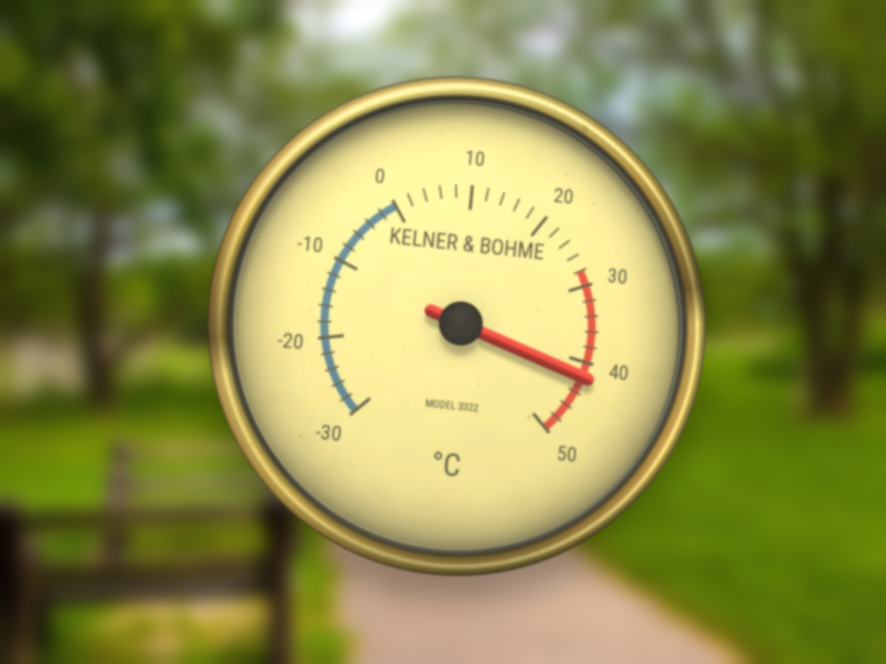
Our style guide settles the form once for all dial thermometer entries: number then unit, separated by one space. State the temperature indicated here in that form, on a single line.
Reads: 42 °C
